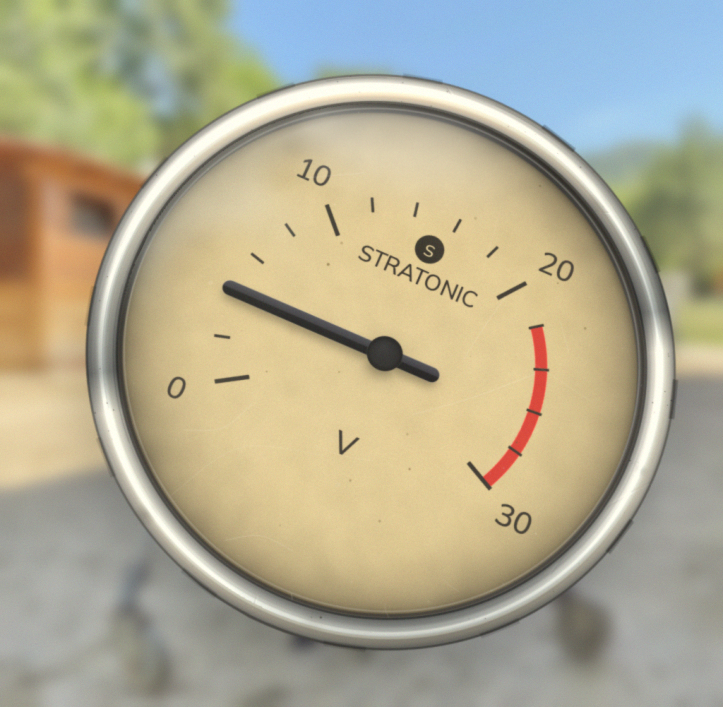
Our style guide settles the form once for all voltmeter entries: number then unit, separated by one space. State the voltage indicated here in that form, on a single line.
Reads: 4 V
